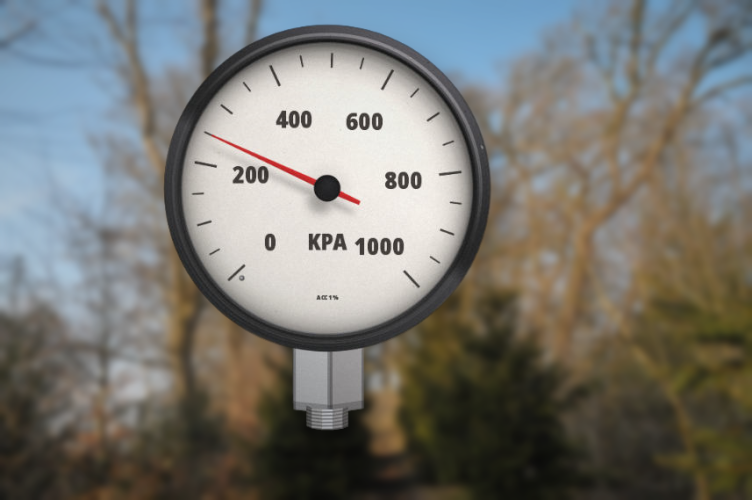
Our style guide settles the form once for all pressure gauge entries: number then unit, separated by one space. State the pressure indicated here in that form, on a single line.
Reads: 250 kPa
